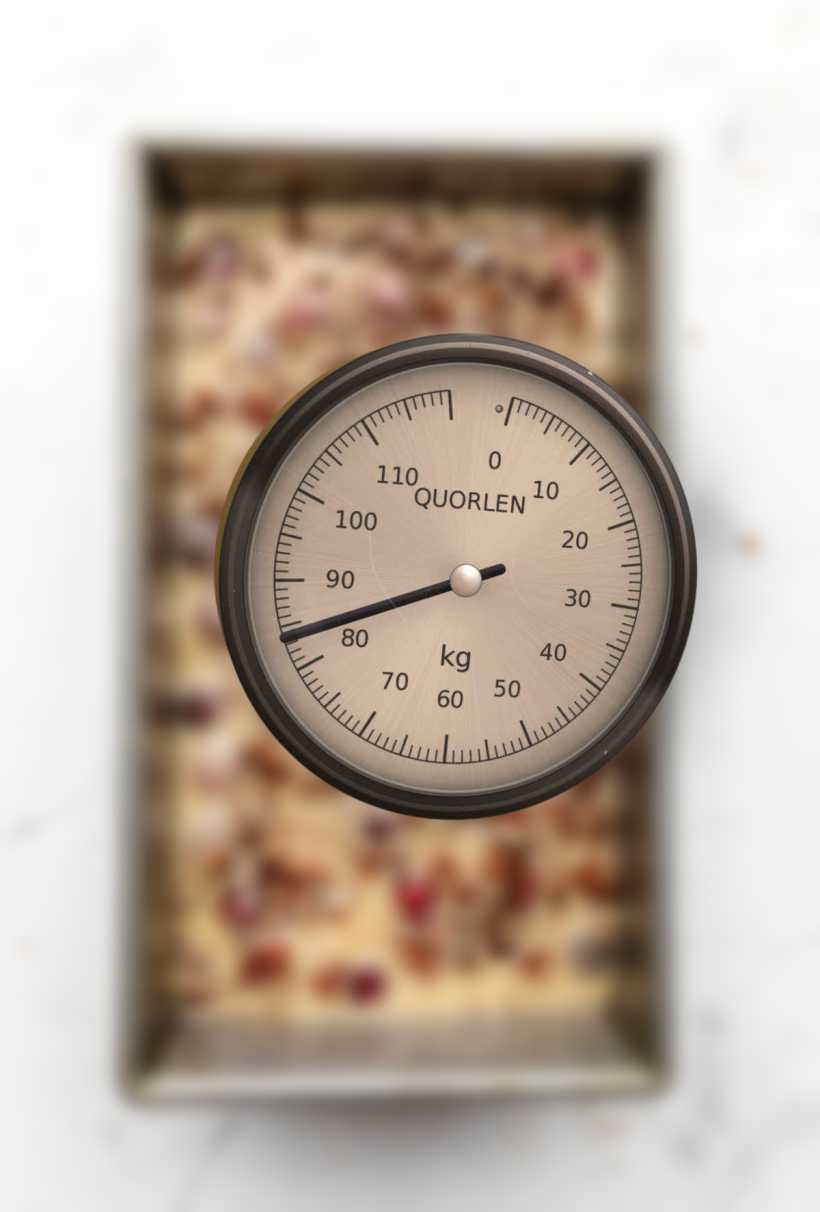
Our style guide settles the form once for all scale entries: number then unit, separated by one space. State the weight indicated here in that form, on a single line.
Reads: 84 kg
